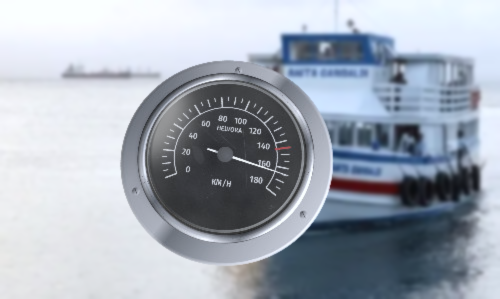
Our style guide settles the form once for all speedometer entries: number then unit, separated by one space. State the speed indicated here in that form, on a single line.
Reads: 165 km/h
